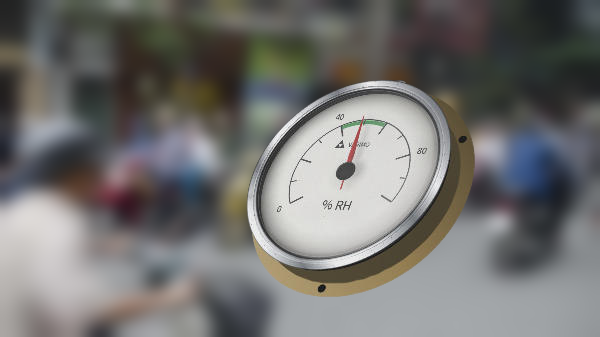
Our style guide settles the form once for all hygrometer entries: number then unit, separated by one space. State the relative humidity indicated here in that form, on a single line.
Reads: 50 %
